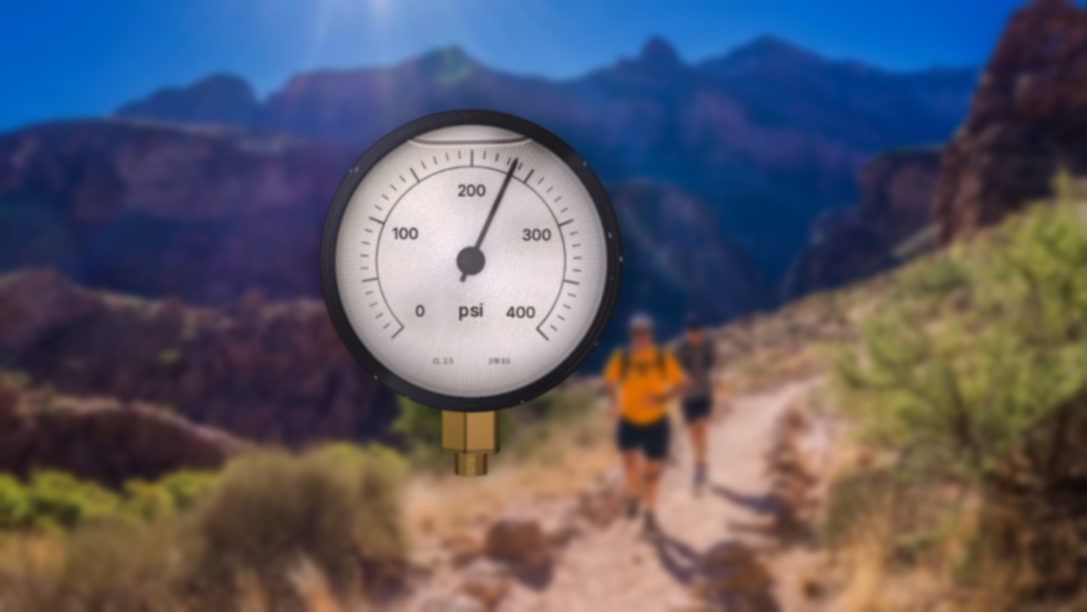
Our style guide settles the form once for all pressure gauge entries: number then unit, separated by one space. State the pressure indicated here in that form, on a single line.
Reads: 235 psi
